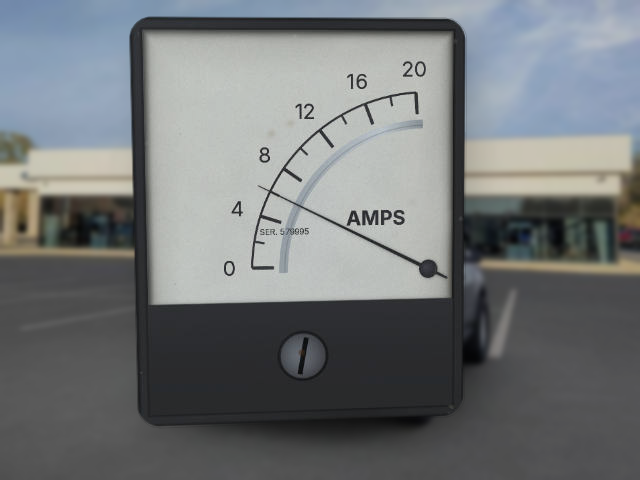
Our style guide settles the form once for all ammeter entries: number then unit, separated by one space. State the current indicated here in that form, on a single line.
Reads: 6 A
